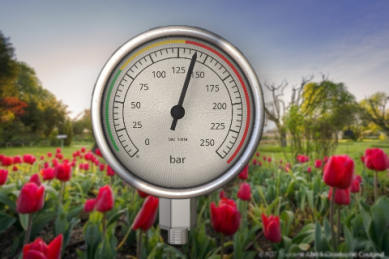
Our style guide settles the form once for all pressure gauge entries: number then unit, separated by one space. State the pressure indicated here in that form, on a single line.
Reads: 140 bar
